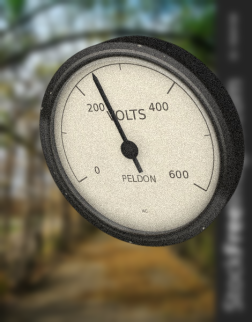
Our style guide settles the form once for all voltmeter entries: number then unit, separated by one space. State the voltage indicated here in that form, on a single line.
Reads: 250 V
